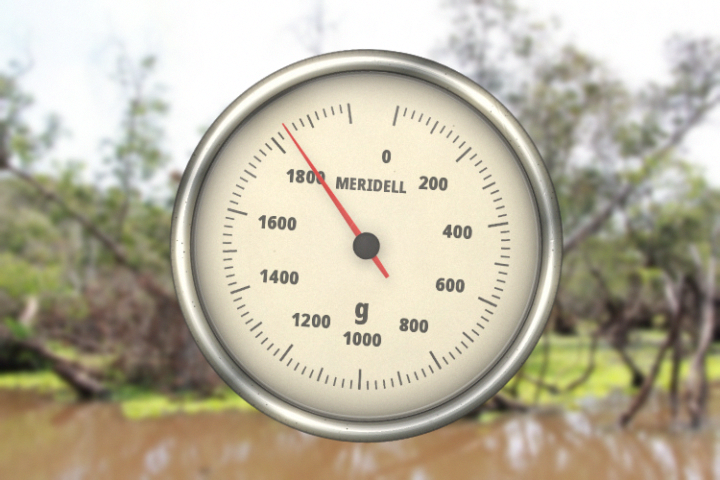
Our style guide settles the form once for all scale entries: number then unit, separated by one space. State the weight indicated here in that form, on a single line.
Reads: 1840 g
